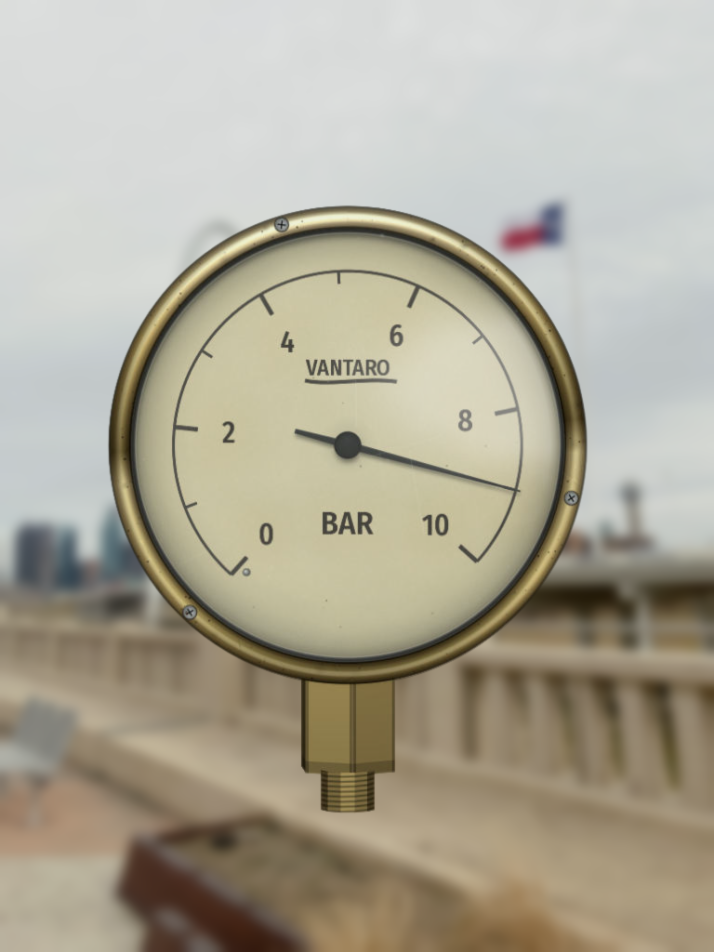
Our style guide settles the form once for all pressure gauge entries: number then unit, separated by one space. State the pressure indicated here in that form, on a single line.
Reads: 9 bar
